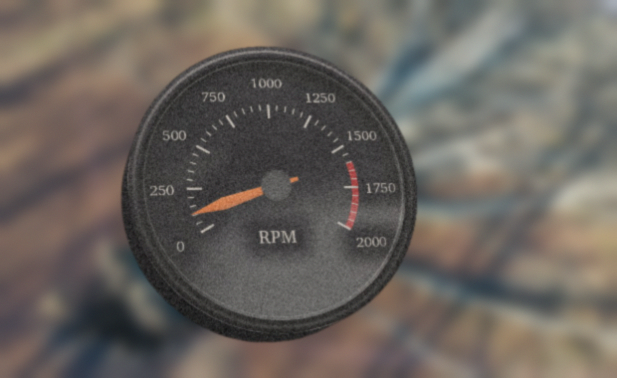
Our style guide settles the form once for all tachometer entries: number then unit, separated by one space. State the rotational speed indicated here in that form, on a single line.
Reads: 100 rpm
